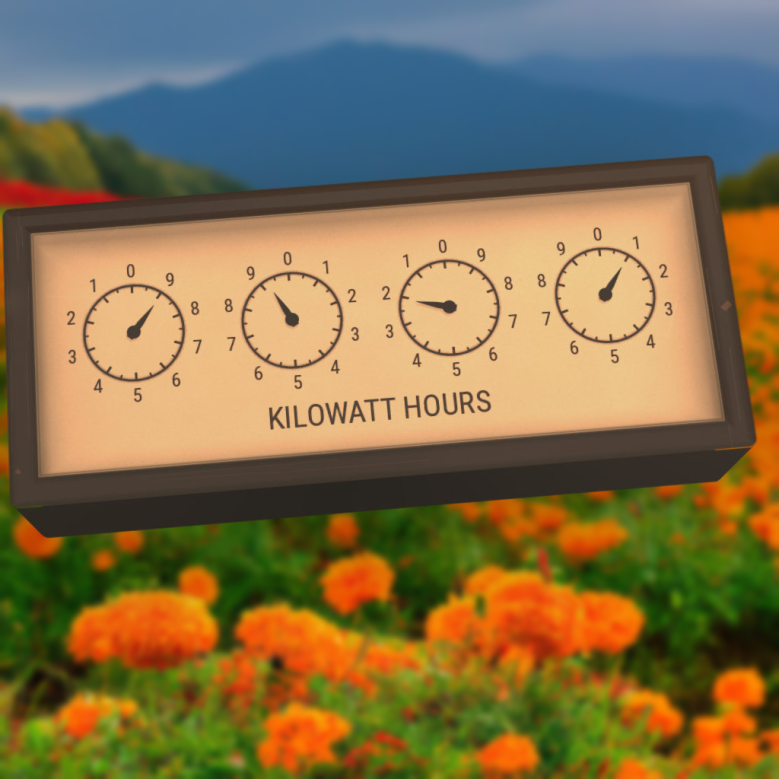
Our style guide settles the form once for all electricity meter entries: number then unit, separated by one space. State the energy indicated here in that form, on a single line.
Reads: 8921 kWh
